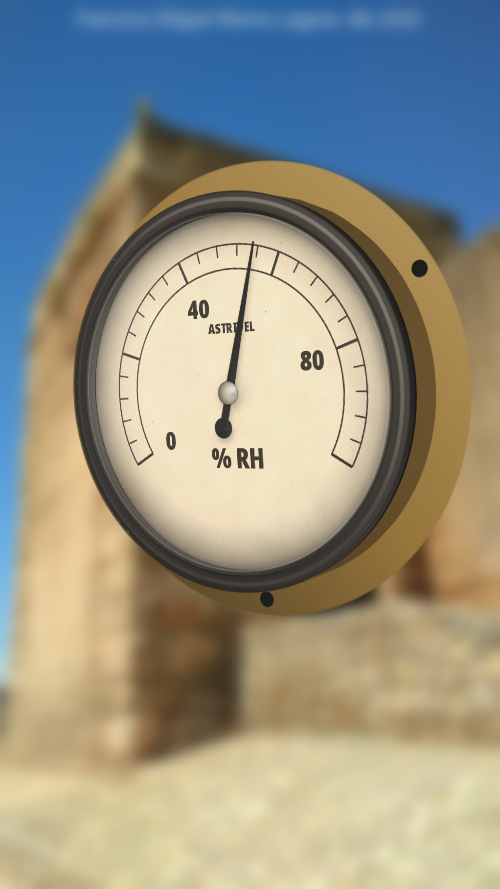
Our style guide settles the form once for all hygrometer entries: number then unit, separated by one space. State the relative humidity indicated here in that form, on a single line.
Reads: 56 %
